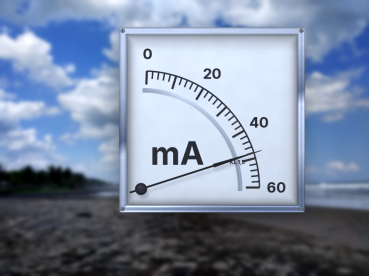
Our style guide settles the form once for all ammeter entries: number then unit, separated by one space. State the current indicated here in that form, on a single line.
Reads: 48 mA
